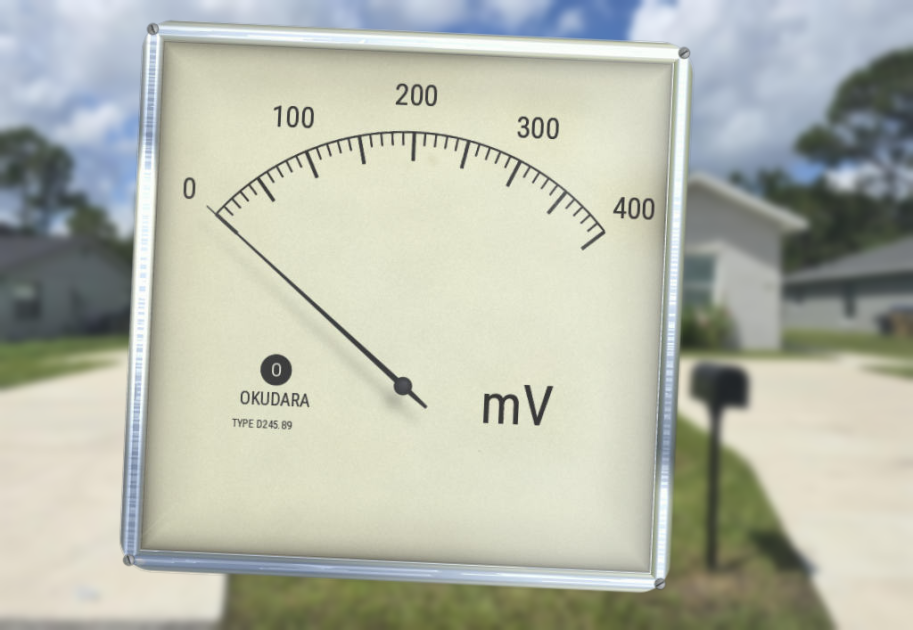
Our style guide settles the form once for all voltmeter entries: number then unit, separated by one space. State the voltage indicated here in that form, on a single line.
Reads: 0 mV
